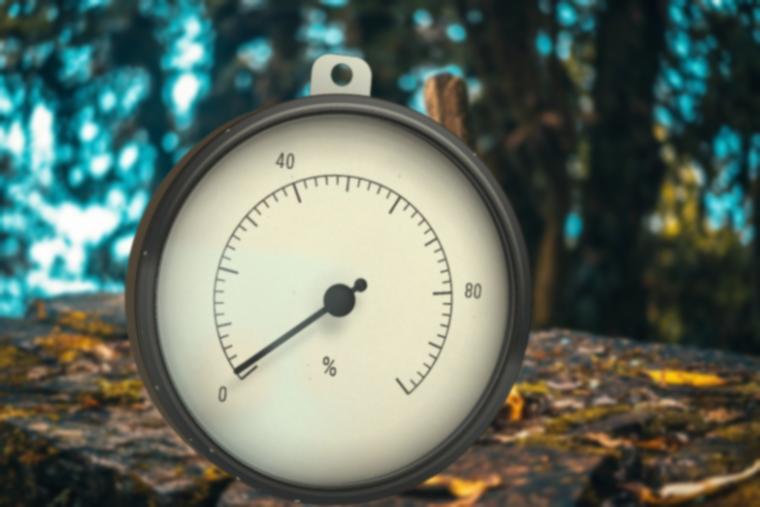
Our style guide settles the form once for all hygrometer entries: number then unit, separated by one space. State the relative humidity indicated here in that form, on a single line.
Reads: 2 %
